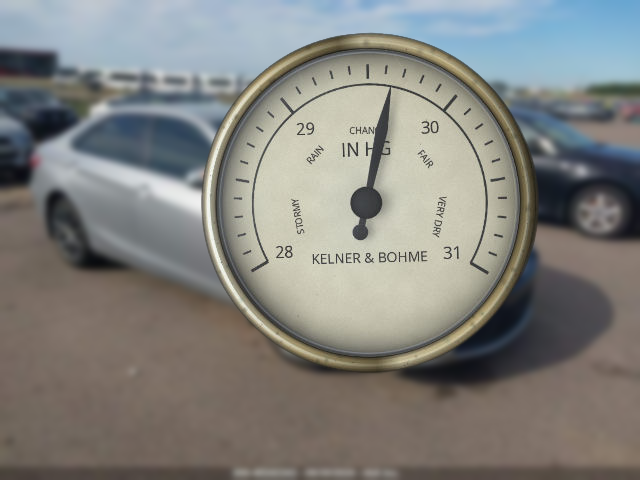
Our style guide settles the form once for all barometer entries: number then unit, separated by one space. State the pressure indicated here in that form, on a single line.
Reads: 29.65 inHg
